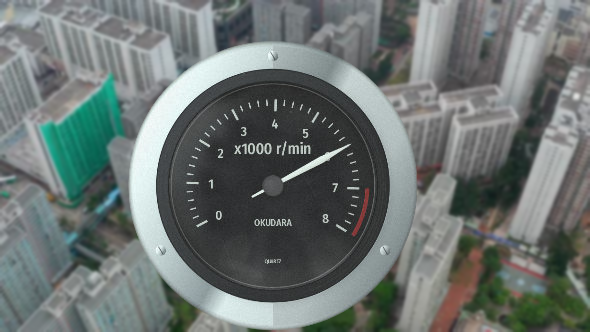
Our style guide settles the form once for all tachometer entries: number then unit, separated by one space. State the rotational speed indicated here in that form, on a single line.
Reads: 6000 rpm
